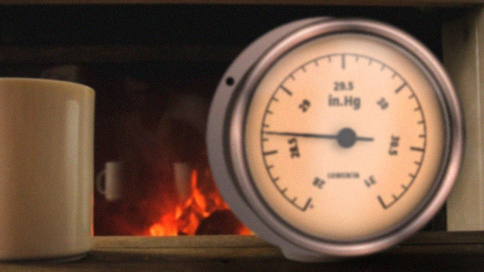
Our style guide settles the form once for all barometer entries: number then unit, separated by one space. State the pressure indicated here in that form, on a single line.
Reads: 28.65 inHg
